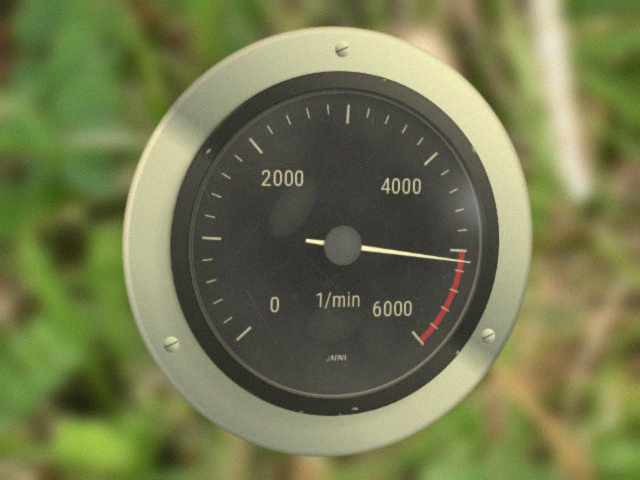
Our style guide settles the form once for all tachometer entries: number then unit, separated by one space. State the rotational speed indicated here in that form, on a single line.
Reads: 5100 rpm
